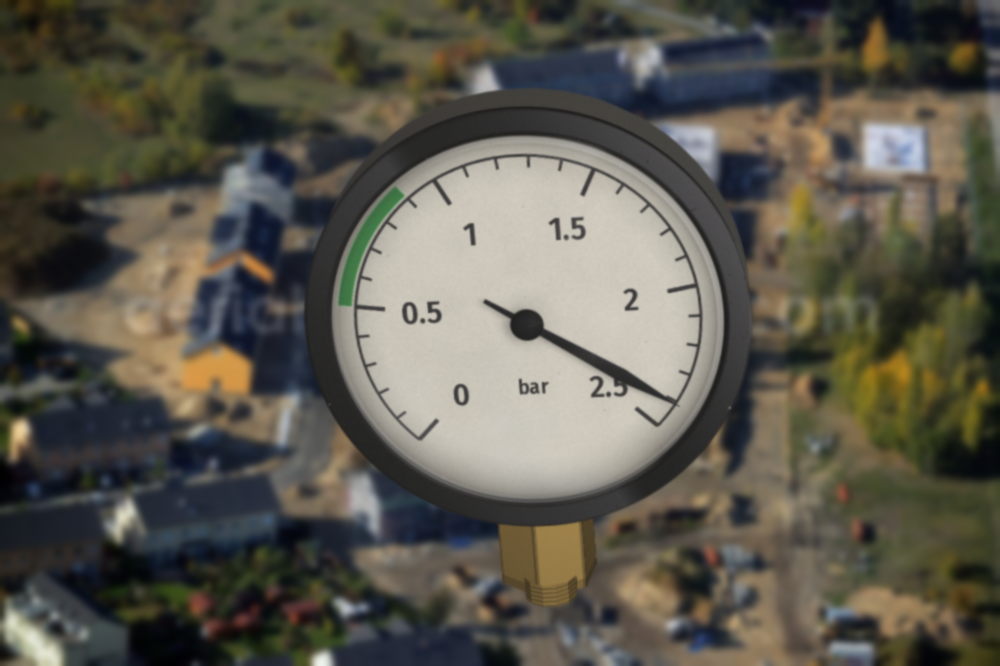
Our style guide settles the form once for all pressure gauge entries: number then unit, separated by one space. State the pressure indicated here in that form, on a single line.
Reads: 2.4 bar
